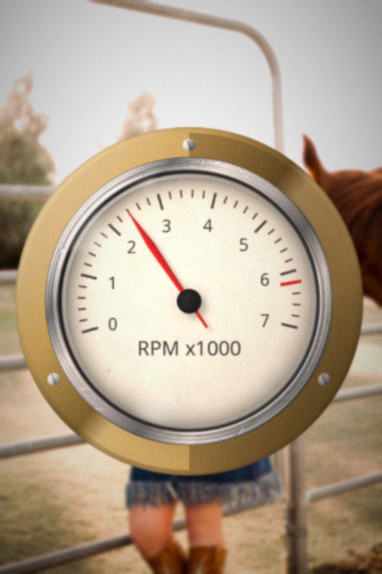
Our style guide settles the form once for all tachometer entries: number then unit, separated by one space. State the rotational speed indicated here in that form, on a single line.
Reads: 2400 rpm
